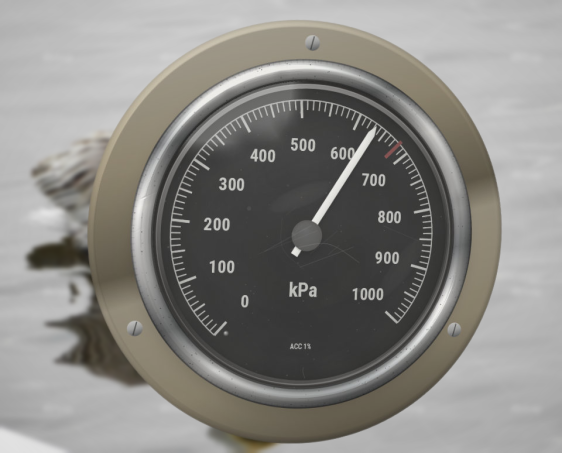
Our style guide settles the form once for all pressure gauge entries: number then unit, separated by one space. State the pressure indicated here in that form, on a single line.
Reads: 630 kPa
